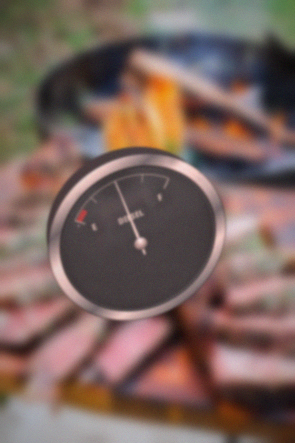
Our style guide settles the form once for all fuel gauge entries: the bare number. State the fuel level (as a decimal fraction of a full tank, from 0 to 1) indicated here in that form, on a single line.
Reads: 0.5
